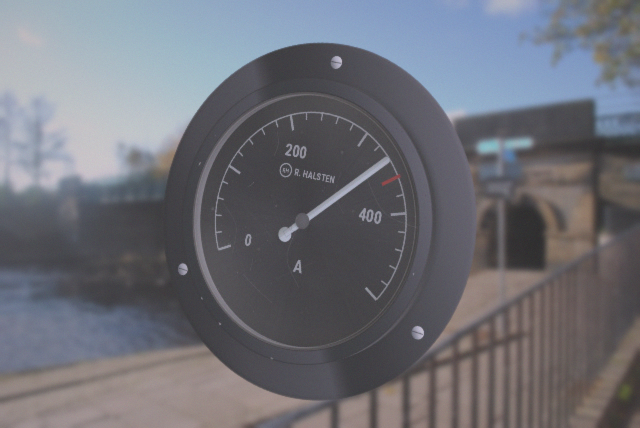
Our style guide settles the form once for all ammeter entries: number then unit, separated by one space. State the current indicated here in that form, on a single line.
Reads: 340 A
